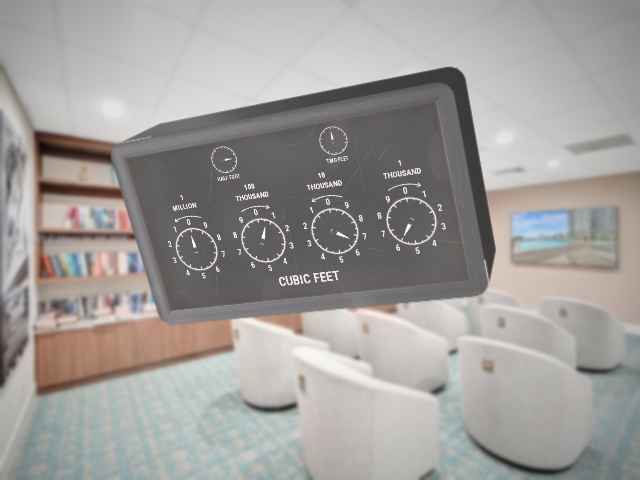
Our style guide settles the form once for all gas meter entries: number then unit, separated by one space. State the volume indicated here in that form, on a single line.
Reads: 6600 ft³
